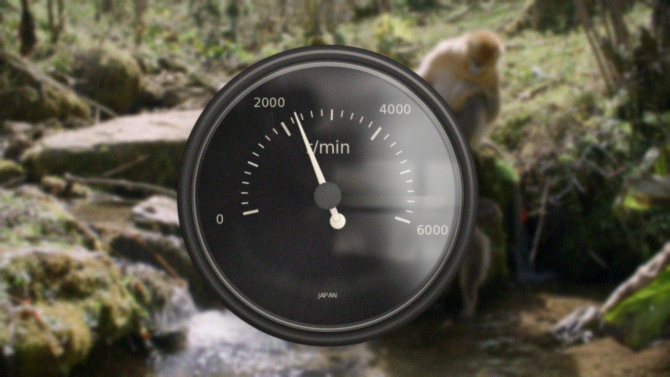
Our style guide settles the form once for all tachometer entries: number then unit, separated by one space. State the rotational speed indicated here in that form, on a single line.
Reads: 2300 rpm
